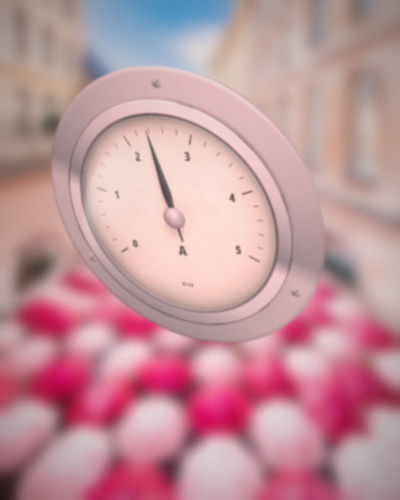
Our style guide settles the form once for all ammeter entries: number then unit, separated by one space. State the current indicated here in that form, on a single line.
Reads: 2.4 A
